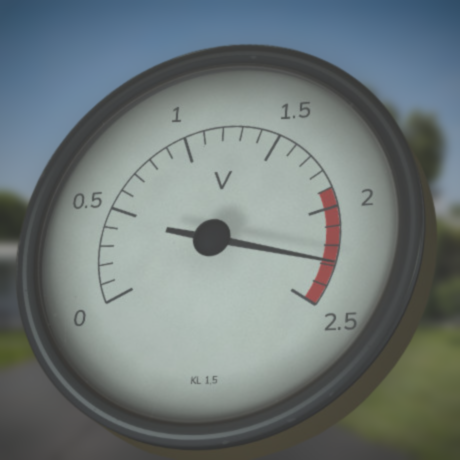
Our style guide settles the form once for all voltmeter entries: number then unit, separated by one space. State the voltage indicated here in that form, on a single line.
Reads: 2.3 V
